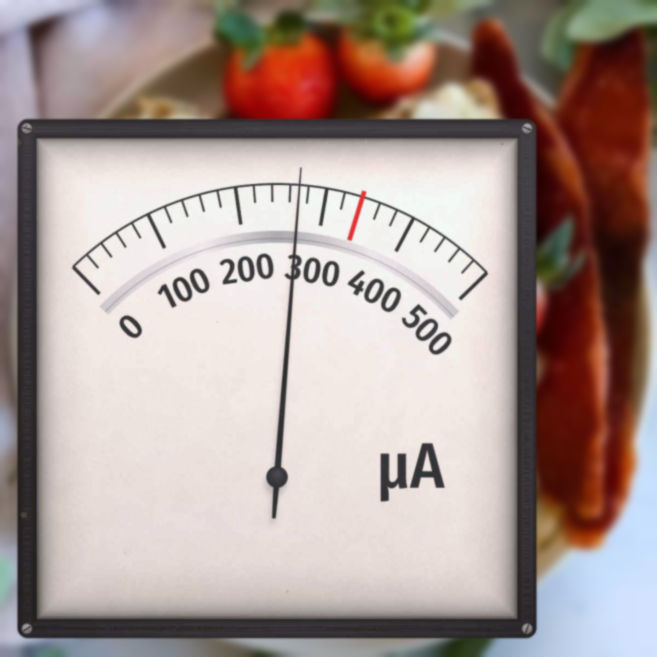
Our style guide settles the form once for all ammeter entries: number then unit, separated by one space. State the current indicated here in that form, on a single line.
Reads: 270 µA
